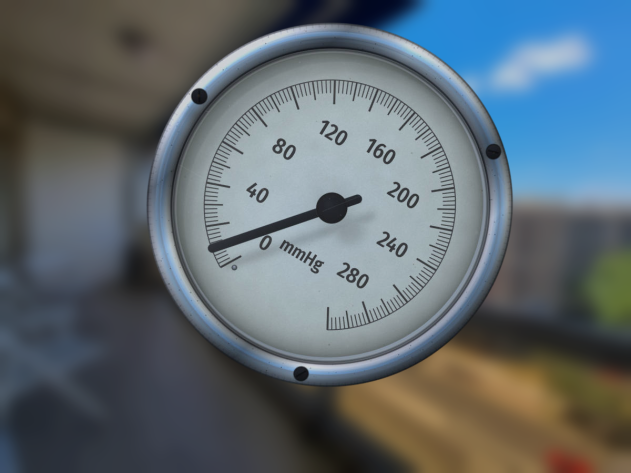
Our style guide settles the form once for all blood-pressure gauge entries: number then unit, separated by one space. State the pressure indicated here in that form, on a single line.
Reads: 10 mmHg
